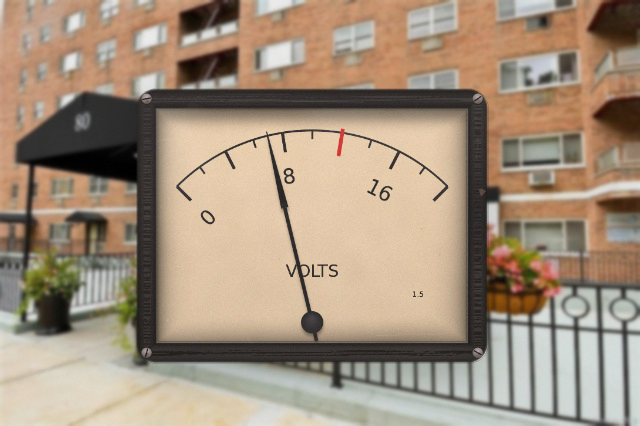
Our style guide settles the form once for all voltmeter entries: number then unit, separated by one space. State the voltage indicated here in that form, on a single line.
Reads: 7 V
